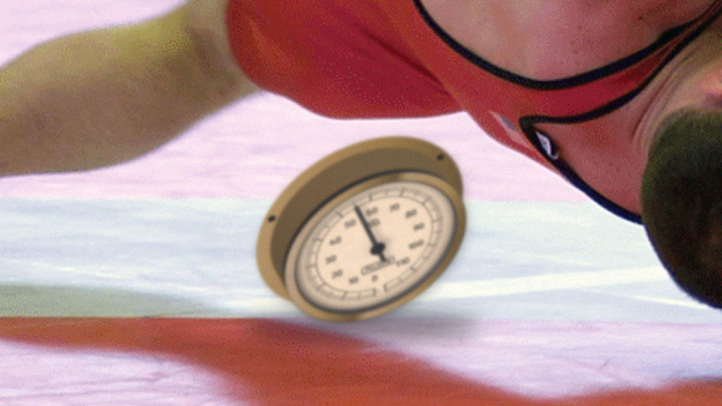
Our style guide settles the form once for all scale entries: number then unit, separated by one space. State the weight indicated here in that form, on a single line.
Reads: 55 kg
